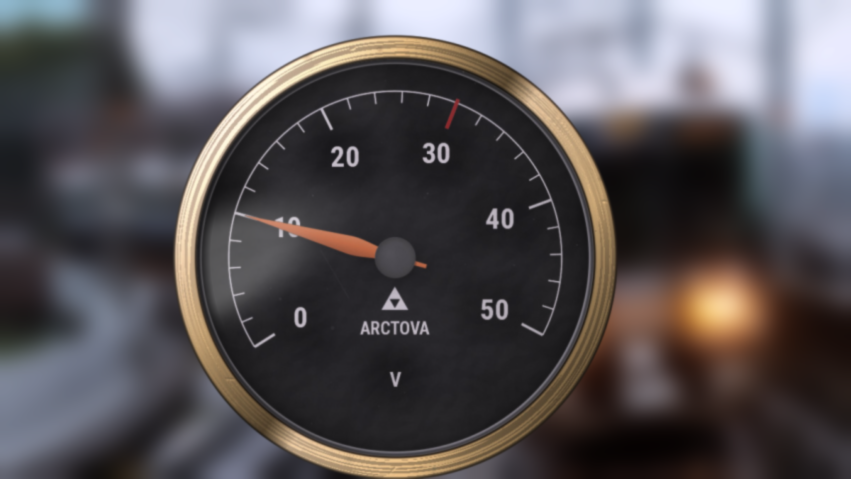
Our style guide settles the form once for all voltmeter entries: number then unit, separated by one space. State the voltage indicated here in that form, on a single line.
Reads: 10 V
